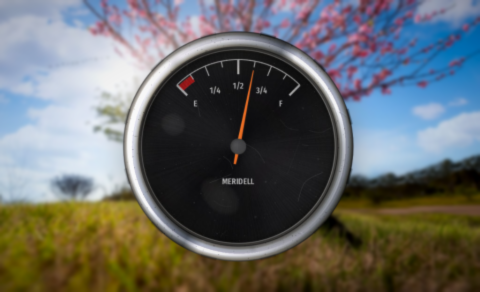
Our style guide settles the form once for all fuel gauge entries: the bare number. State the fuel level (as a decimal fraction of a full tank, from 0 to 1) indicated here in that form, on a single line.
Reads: 0.625
